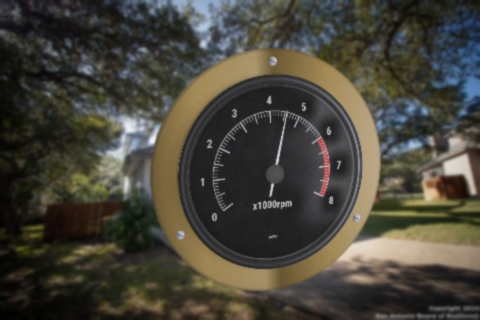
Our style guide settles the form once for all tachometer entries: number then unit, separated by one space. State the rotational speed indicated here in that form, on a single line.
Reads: 4500 rpm
